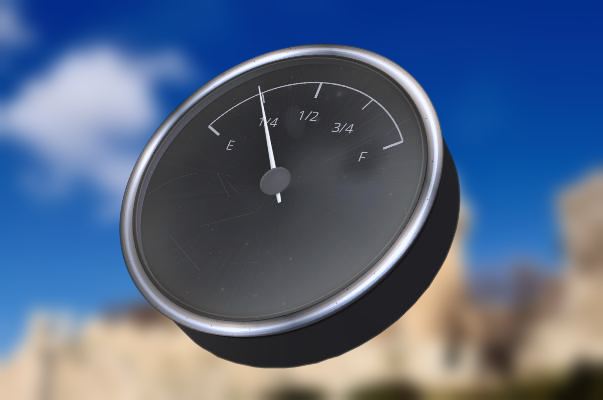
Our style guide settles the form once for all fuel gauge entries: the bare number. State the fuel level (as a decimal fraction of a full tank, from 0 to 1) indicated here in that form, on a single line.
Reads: 0.25
